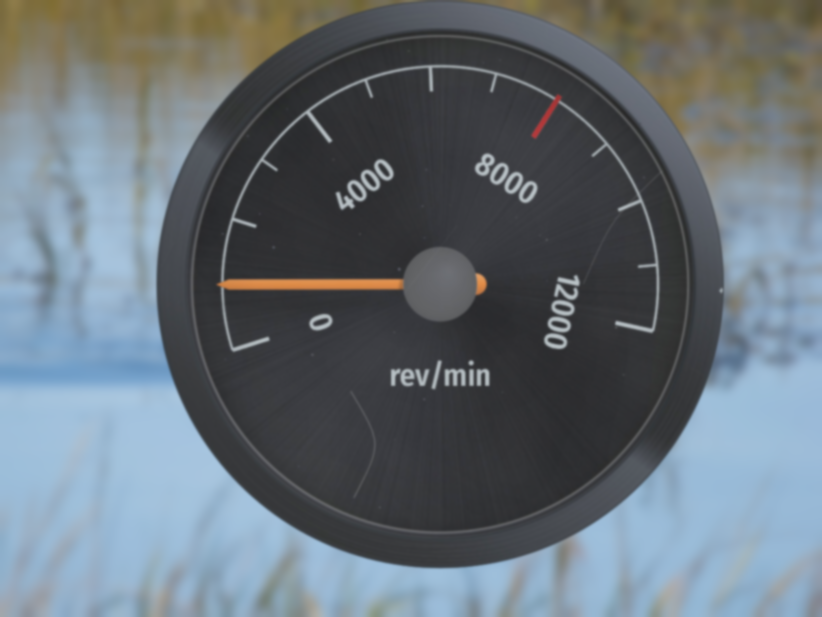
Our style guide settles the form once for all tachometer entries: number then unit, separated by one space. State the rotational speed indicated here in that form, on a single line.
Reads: 1000 rpm
